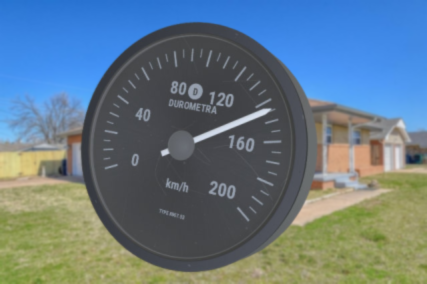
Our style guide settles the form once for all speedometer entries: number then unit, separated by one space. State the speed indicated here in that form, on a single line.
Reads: 145 km/h
